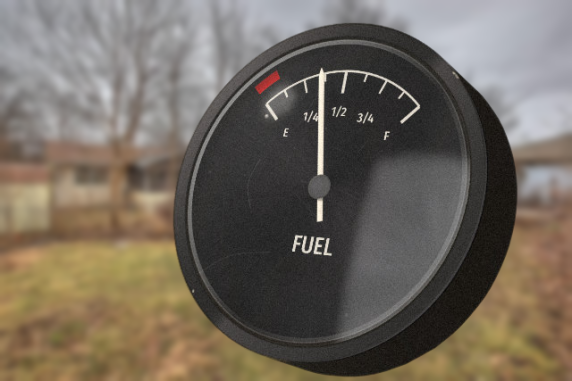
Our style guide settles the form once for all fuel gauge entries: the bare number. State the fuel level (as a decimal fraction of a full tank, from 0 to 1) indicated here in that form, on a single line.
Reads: 0.375
